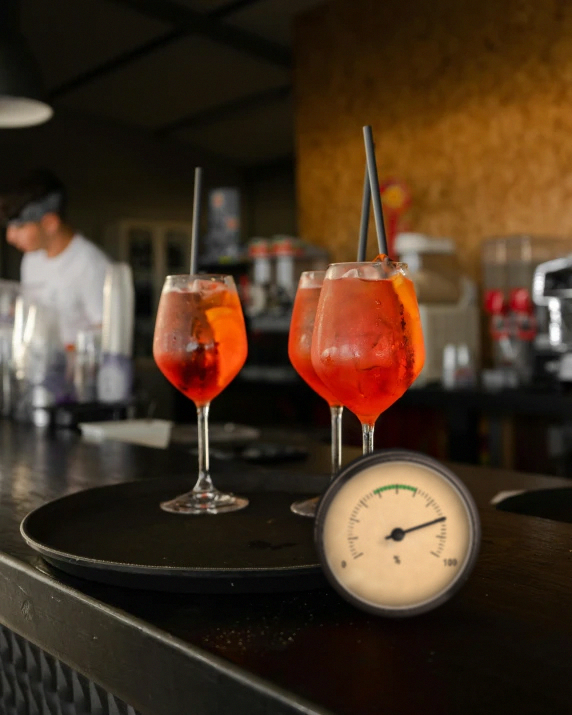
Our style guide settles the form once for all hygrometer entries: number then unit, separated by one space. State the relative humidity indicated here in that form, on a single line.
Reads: 80 %
